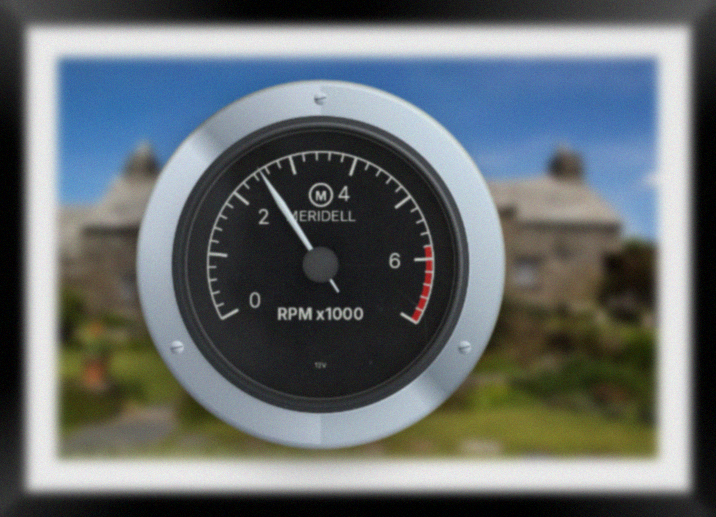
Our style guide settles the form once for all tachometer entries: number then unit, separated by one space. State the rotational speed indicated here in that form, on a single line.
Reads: 2500 rpm
